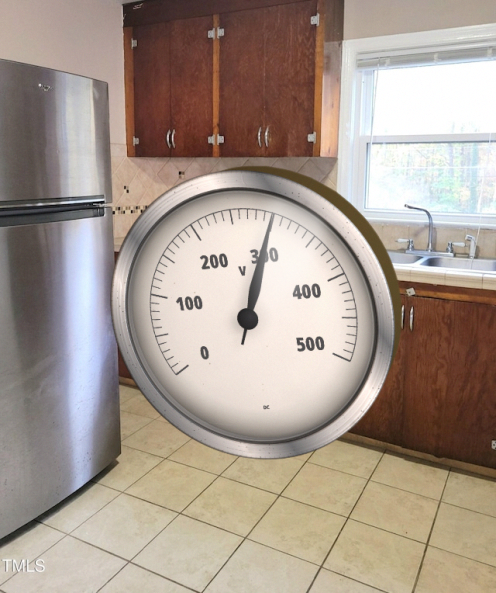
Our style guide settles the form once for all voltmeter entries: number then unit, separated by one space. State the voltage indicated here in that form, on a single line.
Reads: 300 V
